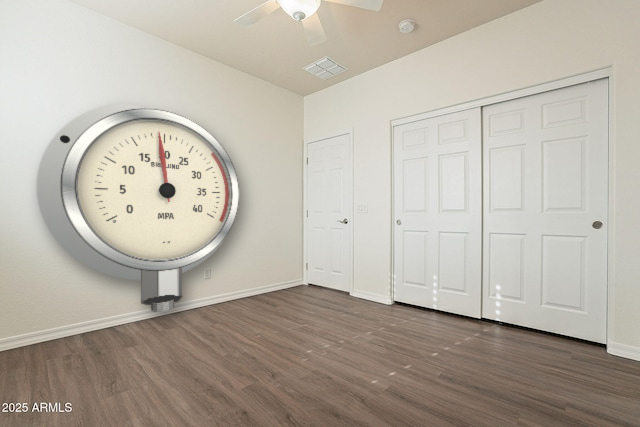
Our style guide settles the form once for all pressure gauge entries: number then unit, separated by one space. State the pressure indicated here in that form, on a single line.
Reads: 19 MPa
